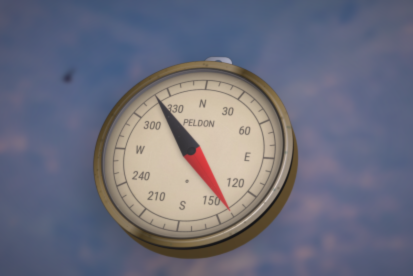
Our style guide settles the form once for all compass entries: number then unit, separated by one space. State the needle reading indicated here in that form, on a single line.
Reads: 140 °
